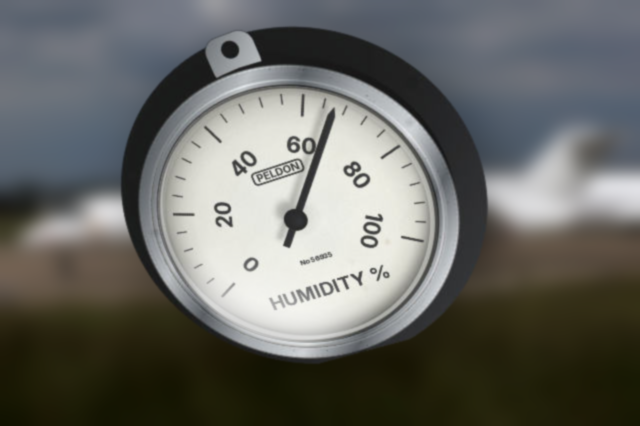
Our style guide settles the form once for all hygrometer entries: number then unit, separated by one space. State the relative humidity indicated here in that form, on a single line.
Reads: 66 %
